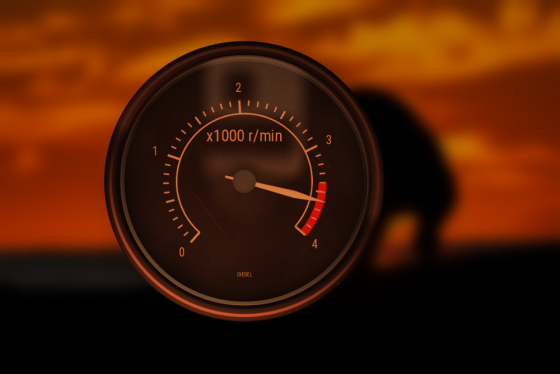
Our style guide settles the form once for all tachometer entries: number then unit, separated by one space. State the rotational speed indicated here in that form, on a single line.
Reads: 3600 rpm
